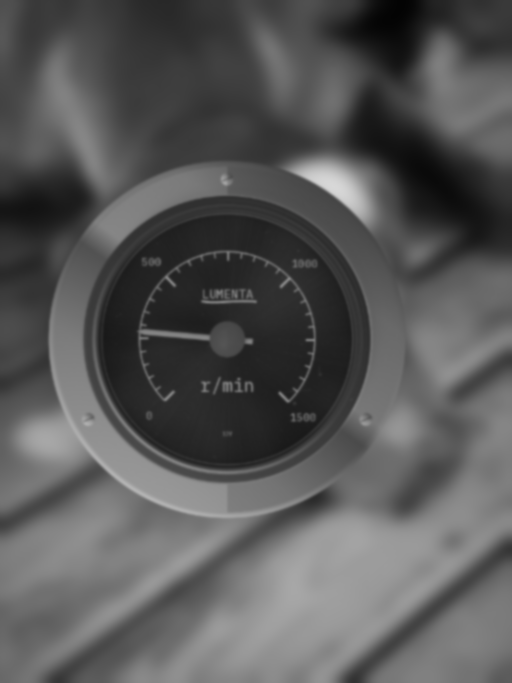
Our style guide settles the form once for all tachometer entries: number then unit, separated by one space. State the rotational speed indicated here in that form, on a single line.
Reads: 275 rpm
